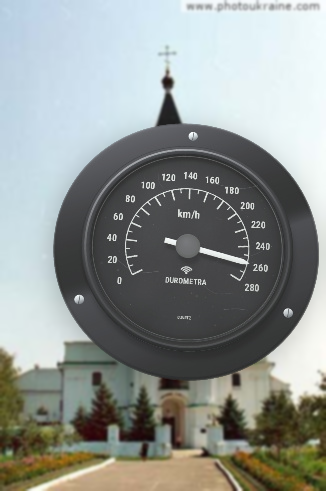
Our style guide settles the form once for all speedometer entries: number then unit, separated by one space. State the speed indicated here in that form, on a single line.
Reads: 260 km/h
